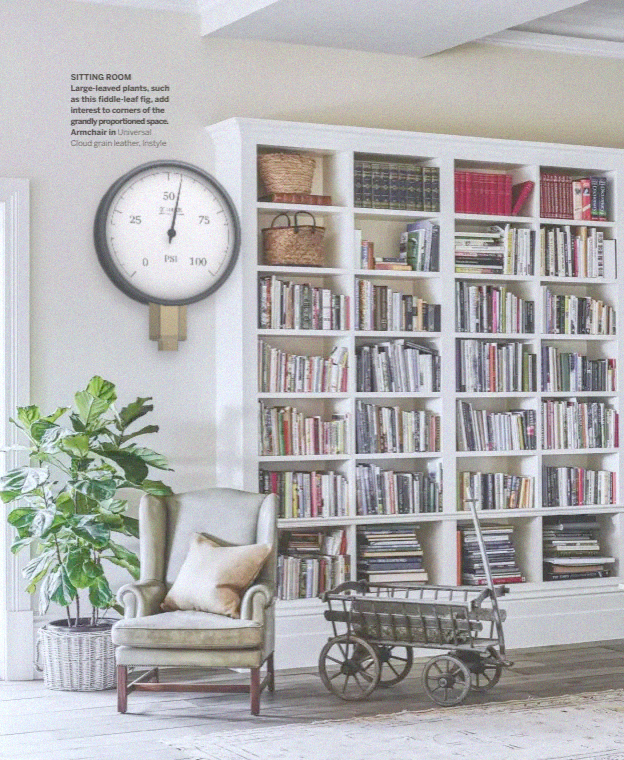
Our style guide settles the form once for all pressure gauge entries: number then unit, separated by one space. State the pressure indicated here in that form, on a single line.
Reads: 55 psi
